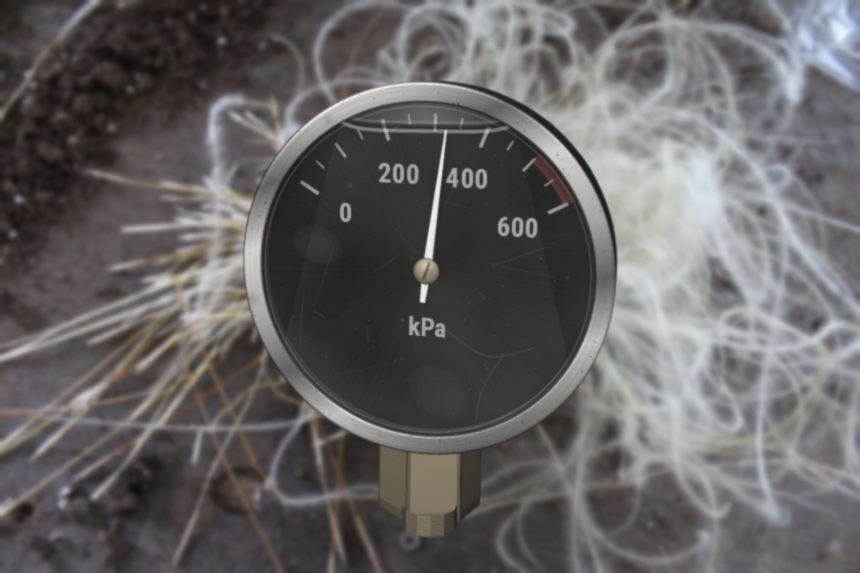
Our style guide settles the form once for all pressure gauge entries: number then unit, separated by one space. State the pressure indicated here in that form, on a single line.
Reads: 325 kPa
